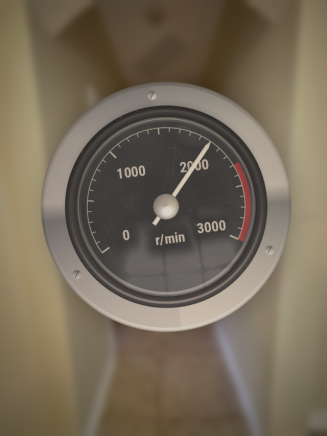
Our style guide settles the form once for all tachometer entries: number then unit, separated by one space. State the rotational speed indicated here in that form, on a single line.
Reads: 2000 rpm
